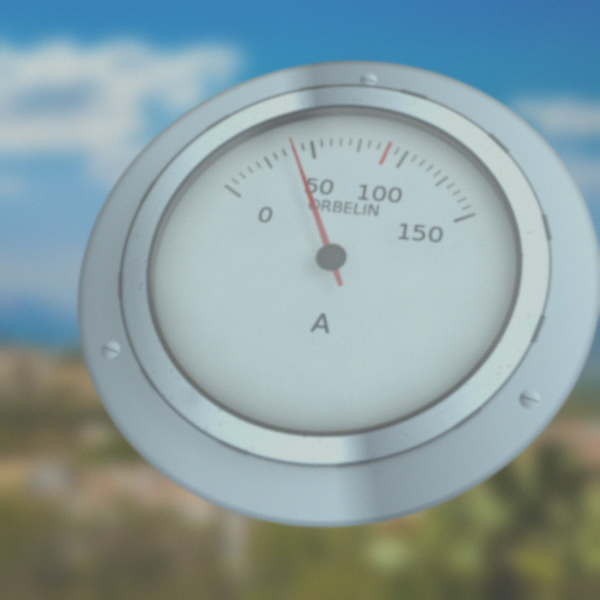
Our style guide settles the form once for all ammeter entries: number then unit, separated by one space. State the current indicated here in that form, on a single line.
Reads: 40 A
